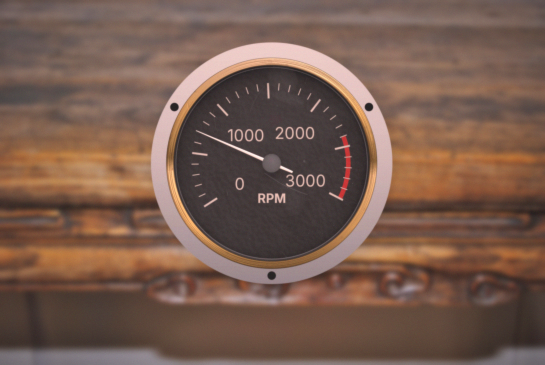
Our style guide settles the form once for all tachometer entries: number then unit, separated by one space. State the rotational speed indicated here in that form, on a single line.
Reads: 700 rpm
